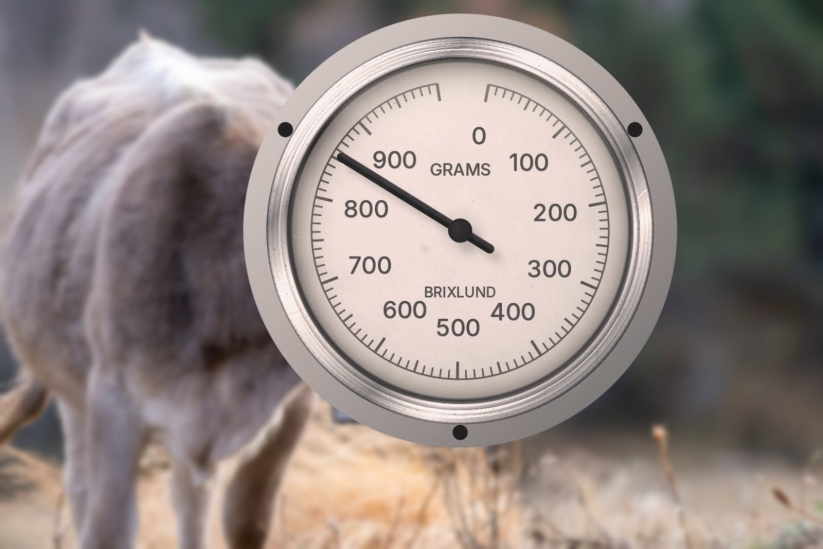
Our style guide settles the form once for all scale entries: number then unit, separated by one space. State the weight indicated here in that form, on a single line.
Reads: 855 g
